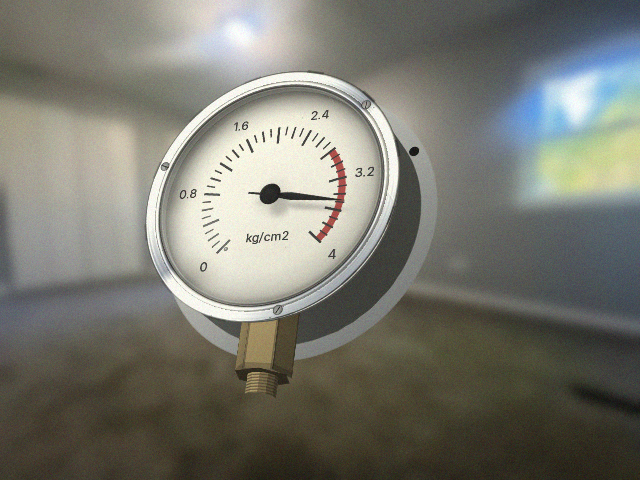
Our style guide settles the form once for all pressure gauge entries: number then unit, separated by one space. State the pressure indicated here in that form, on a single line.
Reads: 3.5 kg/cm²
